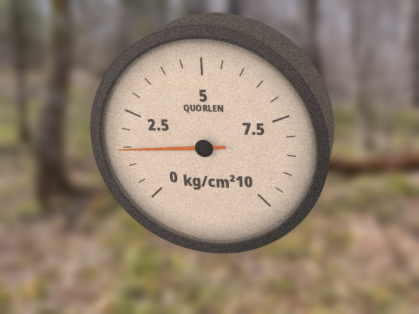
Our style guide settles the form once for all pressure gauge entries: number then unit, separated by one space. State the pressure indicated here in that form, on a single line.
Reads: 1.5 kg/cm²
